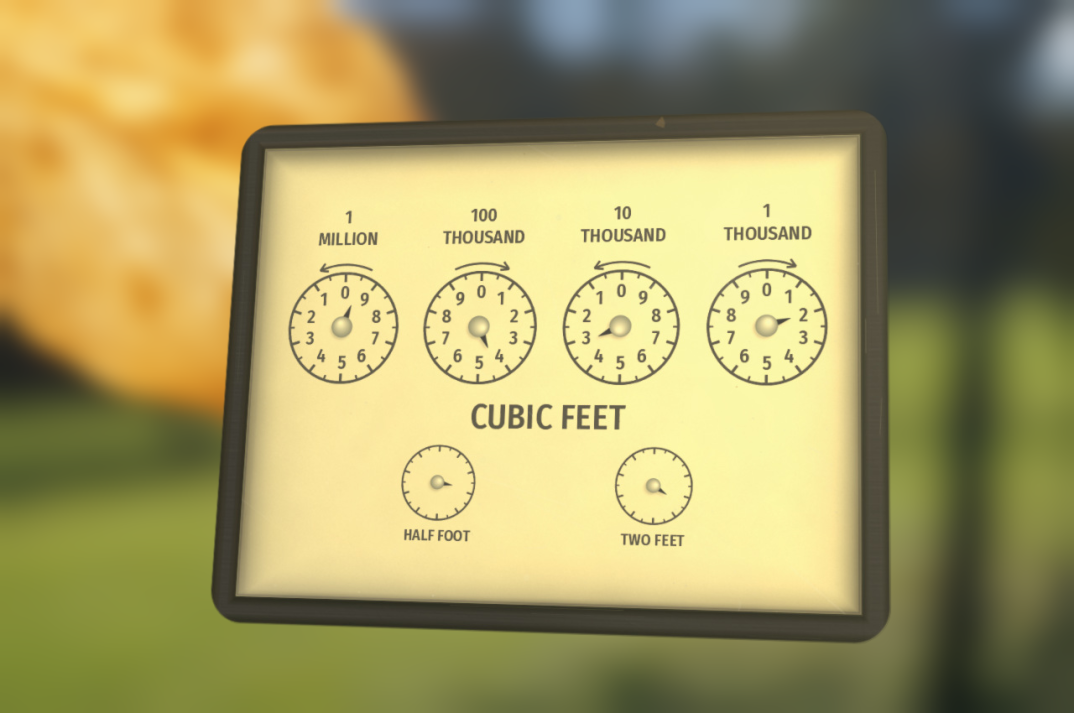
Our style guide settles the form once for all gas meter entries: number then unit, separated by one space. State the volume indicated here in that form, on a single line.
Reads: 943200 ft³
